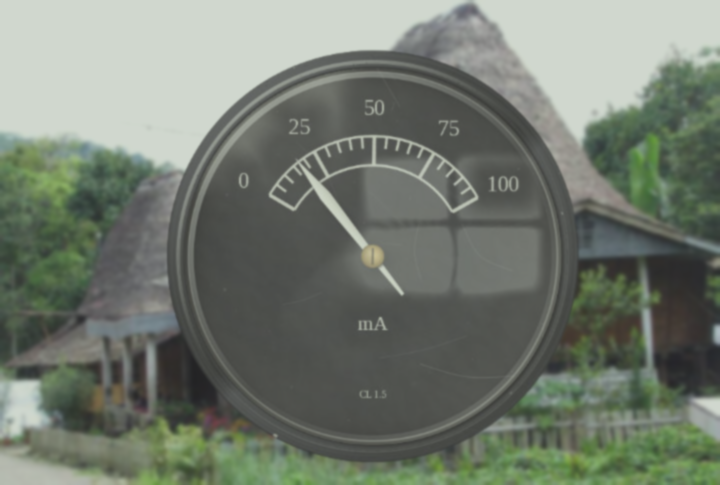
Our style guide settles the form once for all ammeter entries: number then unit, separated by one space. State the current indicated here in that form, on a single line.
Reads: 17.5 mA
